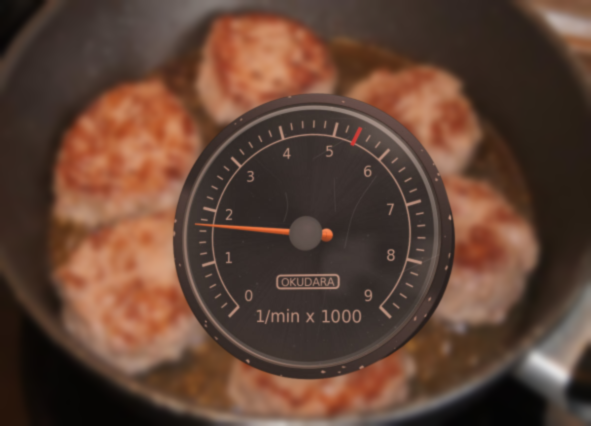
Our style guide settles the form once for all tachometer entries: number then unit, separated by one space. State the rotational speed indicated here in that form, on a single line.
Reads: 1700 rpm
